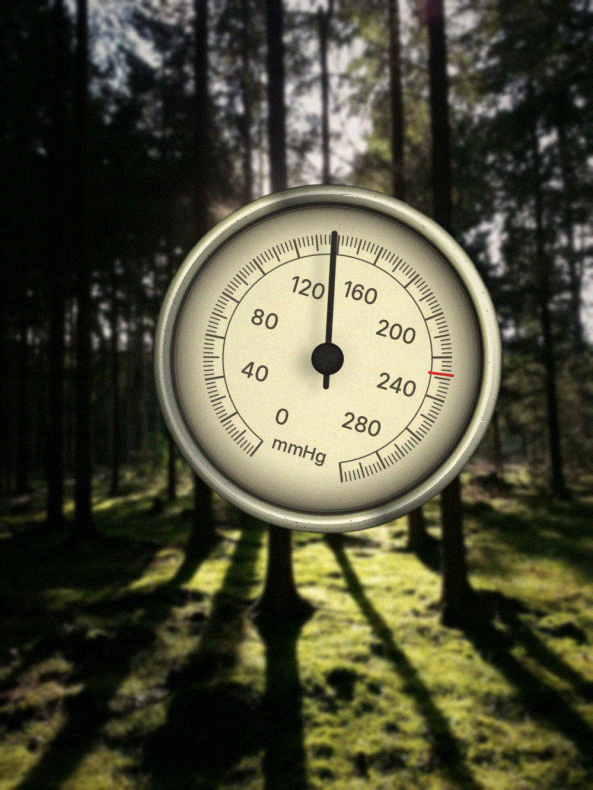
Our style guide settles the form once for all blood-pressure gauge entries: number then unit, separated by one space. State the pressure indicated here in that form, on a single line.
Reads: 138 mmHg
